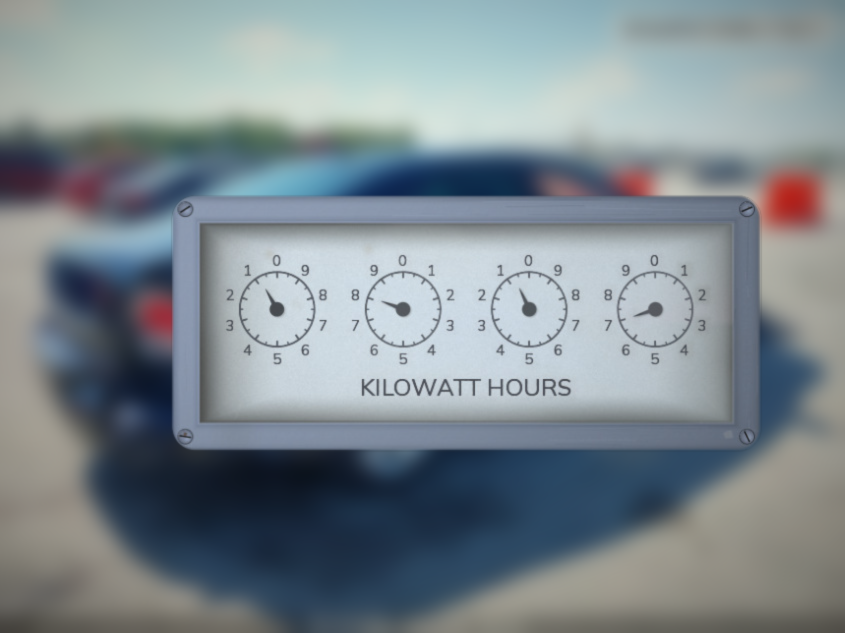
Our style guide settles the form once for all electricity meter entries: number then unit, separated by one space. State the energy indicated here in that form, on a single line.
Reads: 807 kWh
